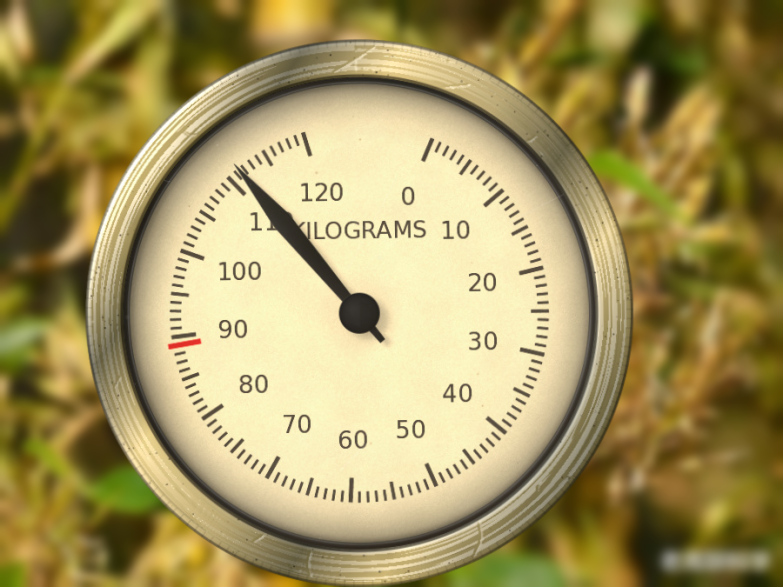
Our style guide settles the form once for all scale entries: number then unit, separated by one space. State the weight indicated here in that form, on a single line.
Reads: 111.5 kg
